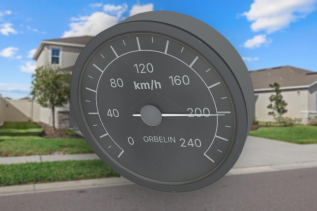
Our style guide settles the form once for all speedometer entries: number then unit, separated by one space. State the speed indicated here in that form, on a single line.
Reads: 200 km/h
